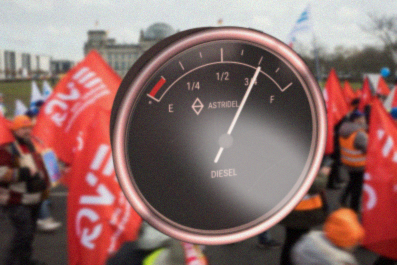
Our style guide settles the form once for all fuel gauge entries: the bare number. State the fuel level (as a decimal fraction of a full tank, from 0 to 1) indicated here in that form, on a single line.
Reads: 0.75
